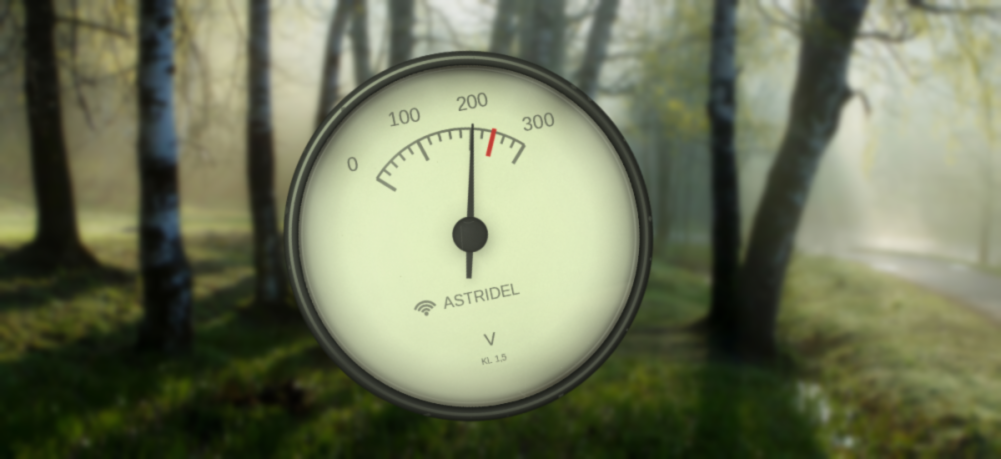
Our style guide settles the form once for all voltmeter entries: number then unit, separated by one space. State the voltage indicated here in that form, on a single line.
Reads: 200 V
